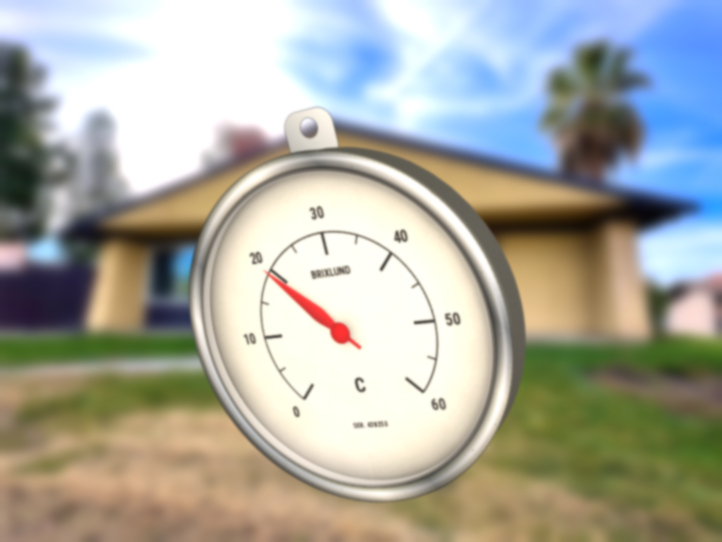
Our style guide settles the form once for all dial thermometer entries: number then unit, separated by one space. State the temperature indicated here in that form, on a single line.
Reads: 20 °C
